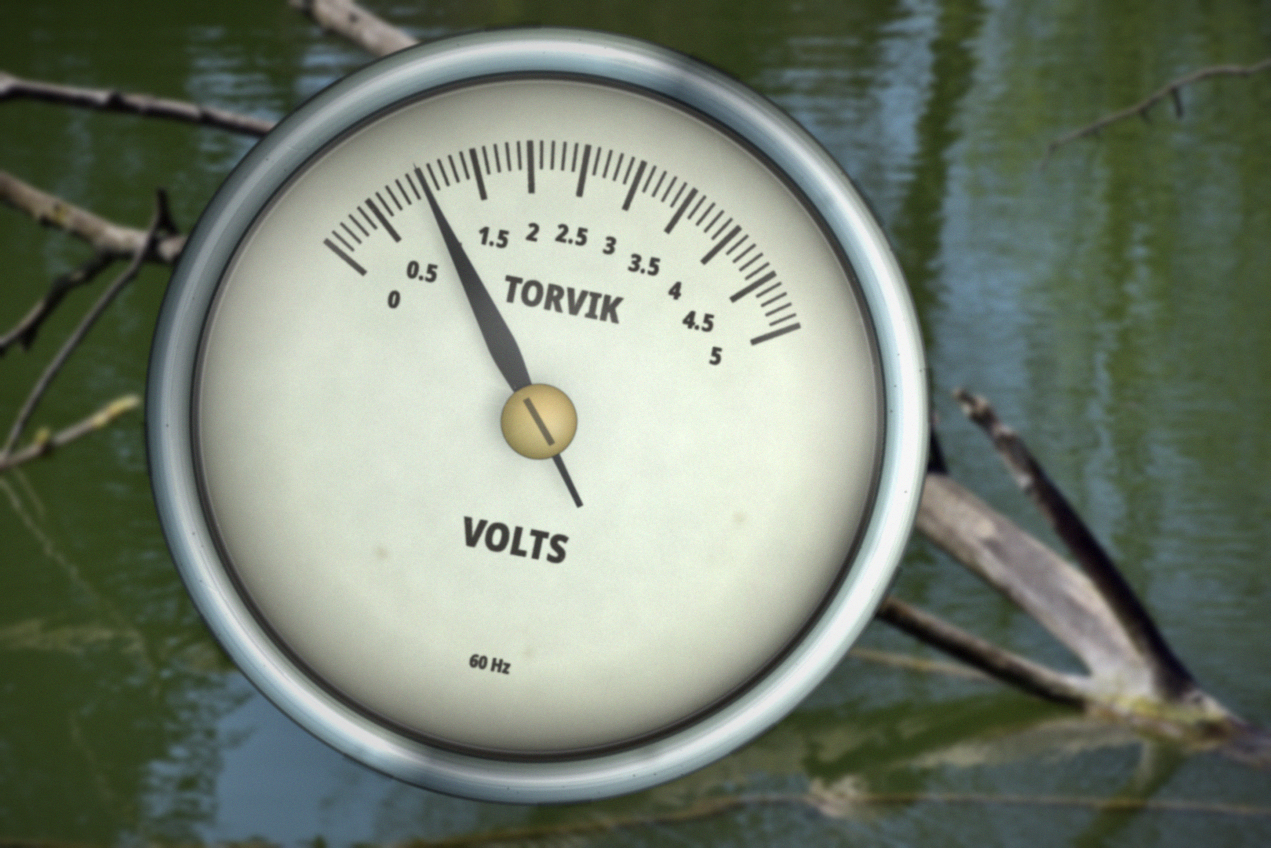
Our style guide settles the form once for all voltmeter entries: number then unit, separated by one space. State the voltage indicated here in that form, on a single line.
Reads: 1 V
